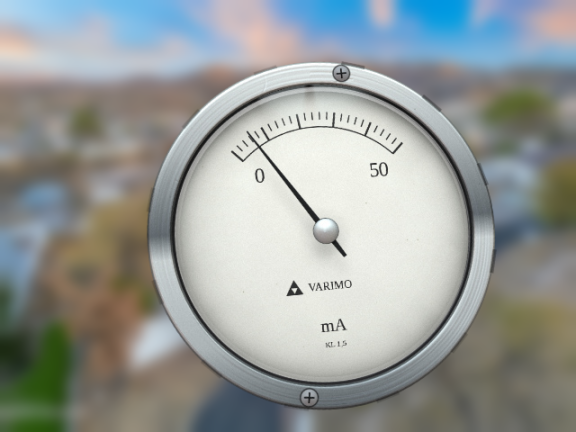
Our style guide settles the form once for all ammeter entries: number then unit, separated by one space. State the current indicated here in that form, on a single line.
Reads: 6 mA
